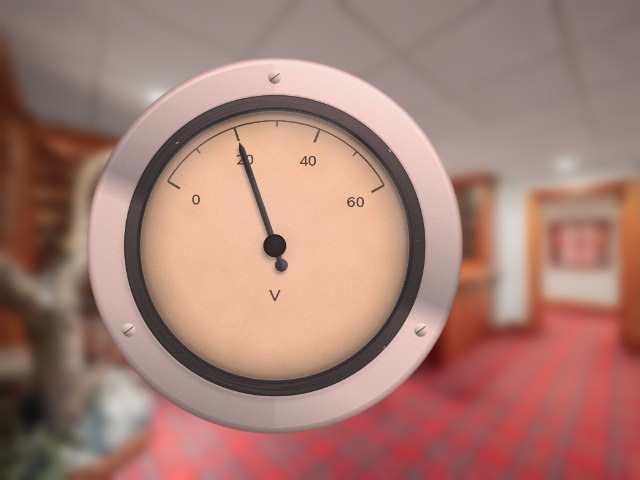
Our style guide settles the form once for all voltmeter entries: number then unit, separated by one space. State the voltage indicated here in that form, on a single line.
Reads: 20 V
